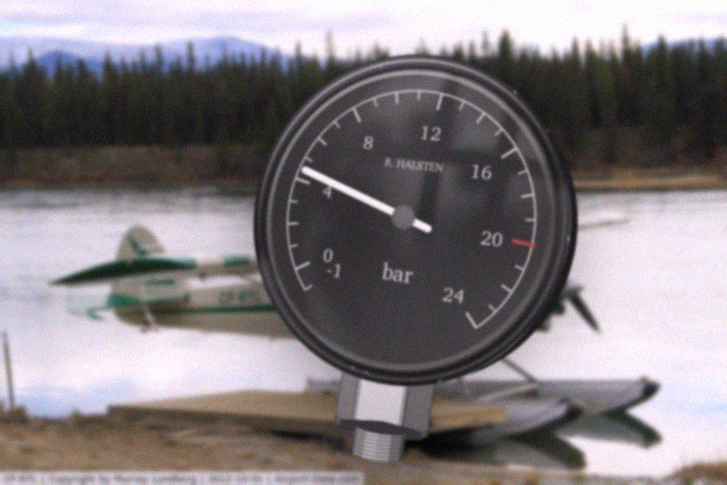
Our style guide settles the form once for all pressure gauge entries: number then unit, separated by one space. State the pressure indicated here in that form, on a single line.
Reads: 4.5 bar
